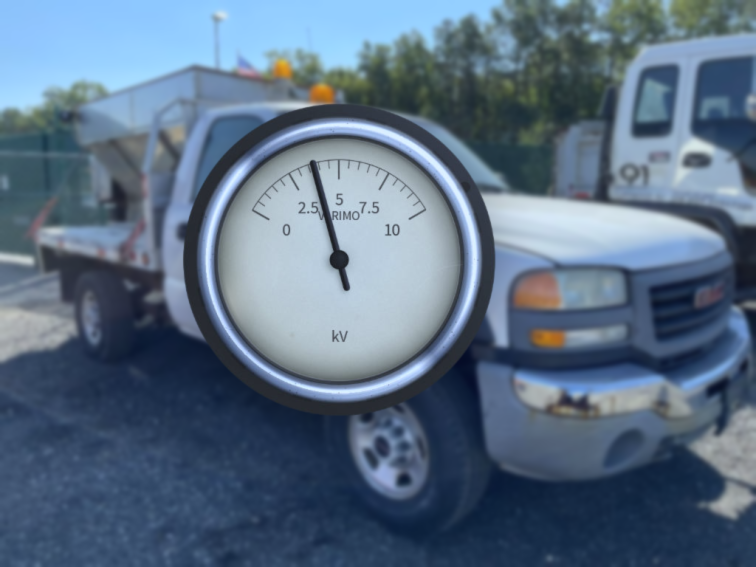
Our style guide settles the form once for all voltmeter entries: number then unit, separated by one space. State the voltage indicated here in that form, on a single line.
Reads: 3.75 kV
